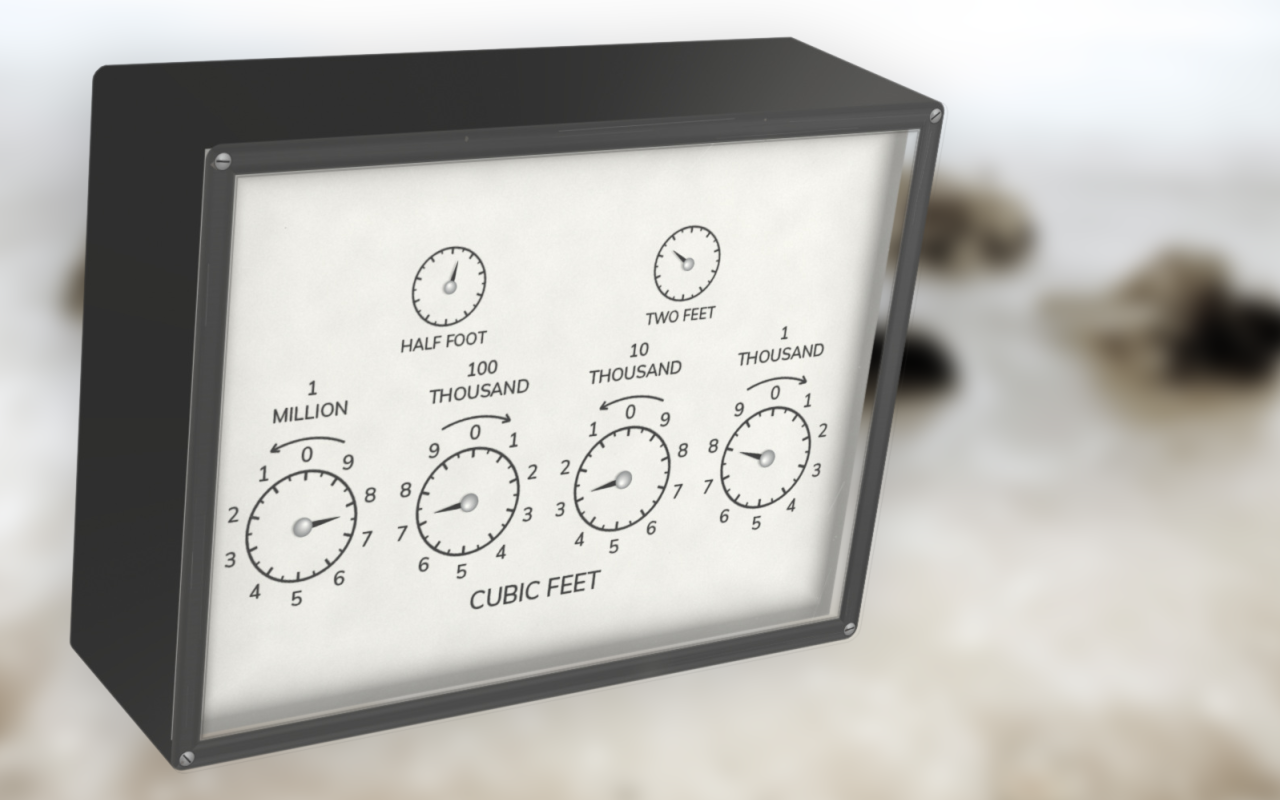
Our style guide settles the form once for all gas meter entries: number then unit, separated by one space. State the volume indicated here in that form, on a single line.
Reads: 772800 ft³
